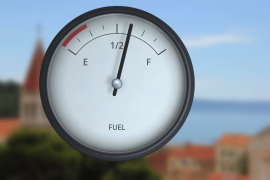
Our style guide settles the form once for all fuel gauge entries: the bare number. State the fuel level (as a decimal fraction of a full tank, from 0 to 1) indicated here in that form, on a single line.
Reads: 0.625
